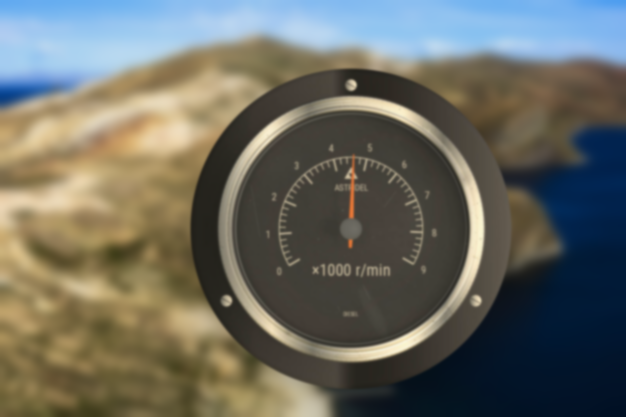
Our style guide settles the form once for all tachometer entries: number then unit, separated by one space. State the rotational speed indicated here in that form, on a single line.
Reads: 4600 rpm
